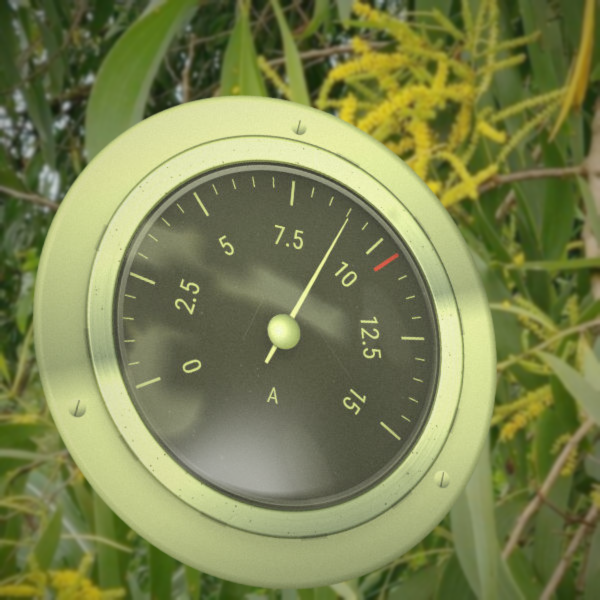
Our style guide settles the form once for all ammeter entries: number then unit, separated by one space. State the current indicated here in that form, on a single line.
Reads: 9 A
